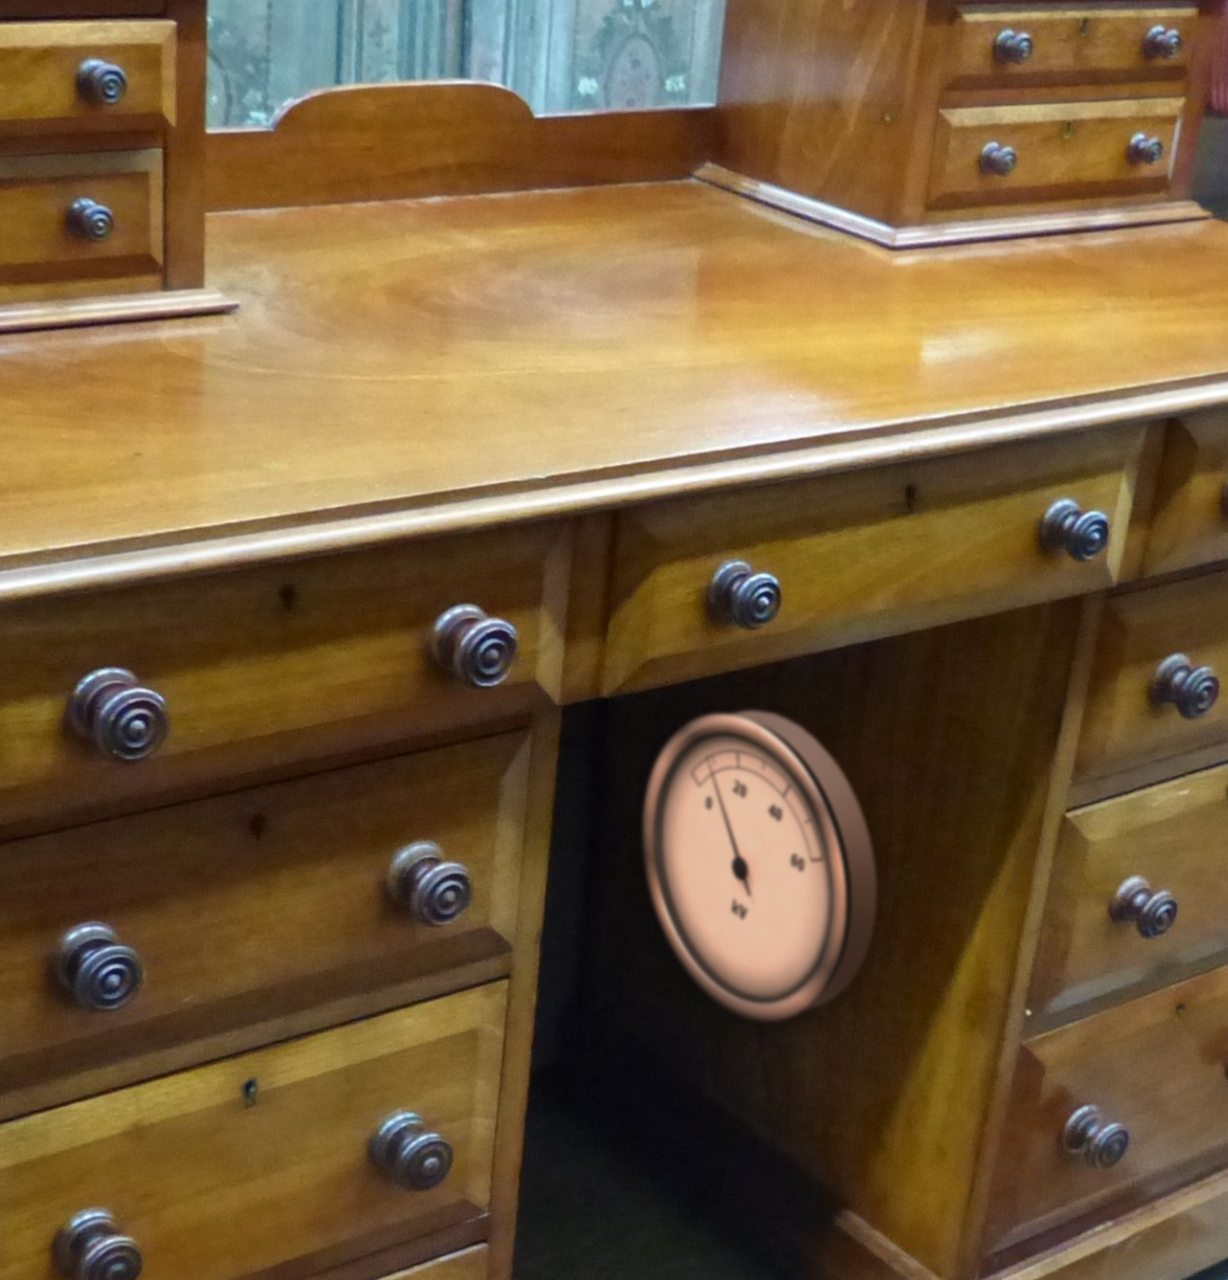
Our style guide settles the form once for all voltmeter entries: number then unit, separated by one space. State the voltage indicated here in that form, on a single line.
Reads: 10 kV
